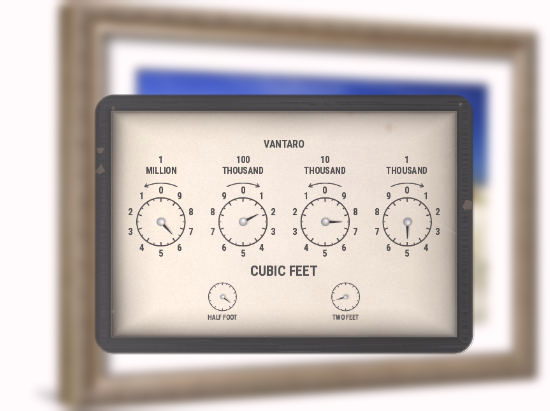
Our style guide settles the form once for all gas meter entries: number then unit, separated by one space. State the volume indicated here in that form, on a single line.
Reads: 617500 ft³
